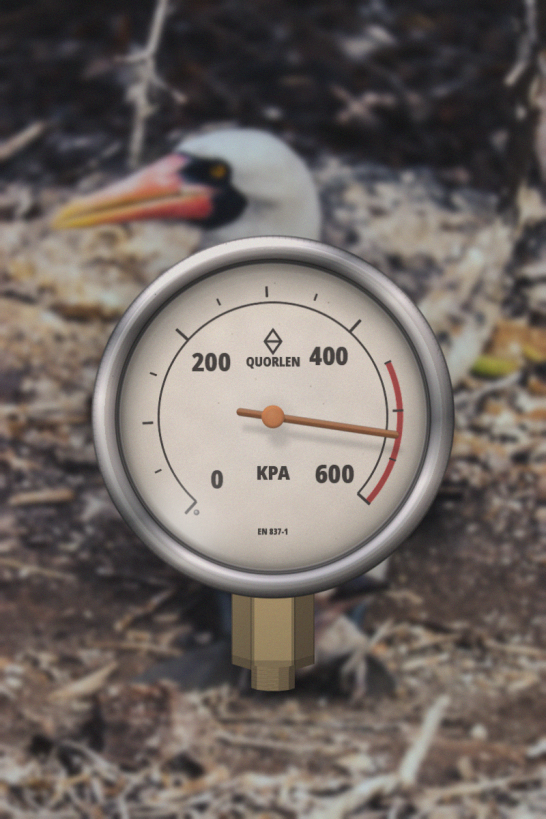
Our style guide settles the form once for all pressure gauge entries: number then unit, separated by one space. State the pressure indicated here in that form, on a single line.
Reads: 525 kPa
